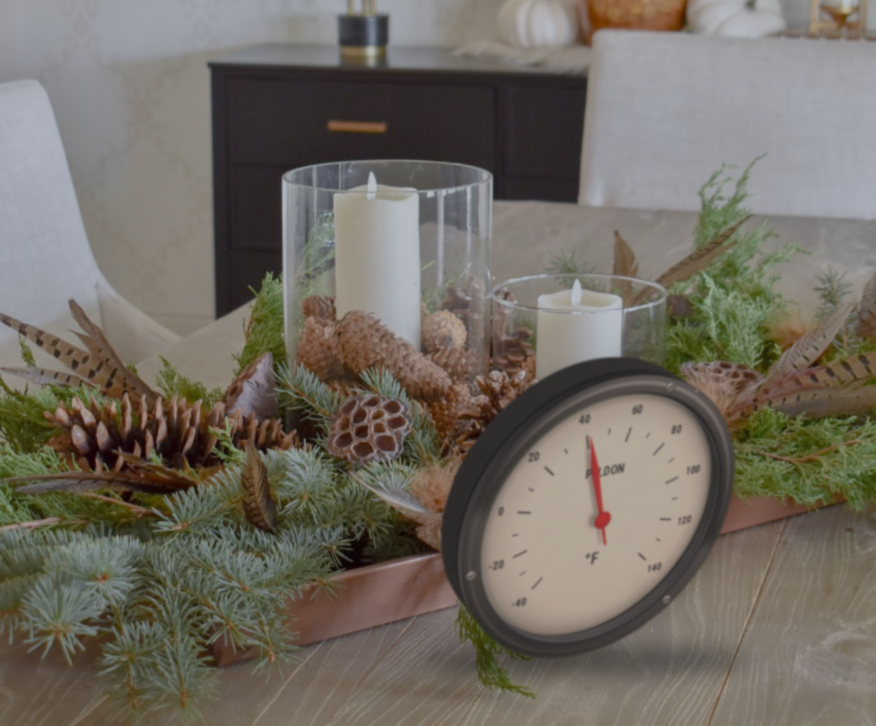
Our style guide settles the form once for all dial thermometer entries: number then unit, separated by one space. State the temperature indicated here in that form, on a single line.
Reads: 40 °F
